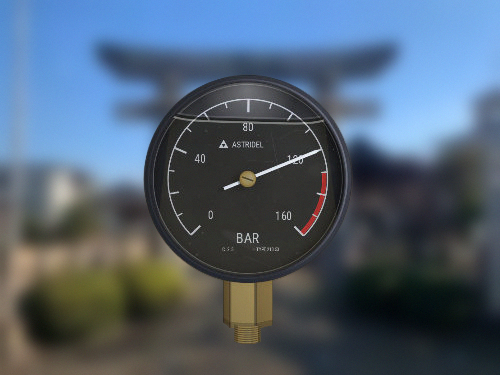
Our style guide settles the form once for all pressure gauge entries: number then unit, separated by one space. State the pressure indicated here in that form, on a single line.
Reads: 120 bar
